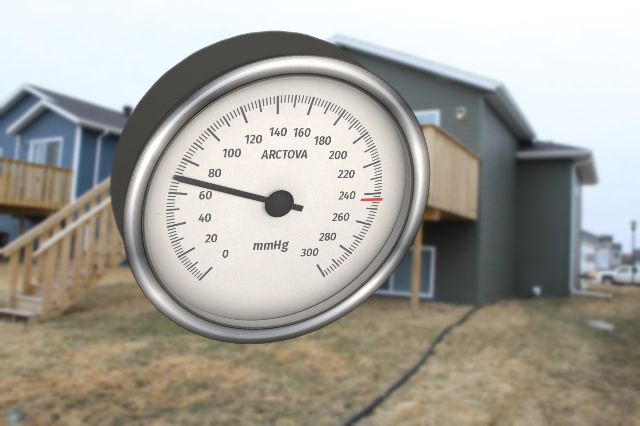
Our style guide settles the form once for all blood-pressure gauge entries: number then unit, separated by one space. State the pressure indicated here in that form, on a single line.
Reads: 70 mmHg
